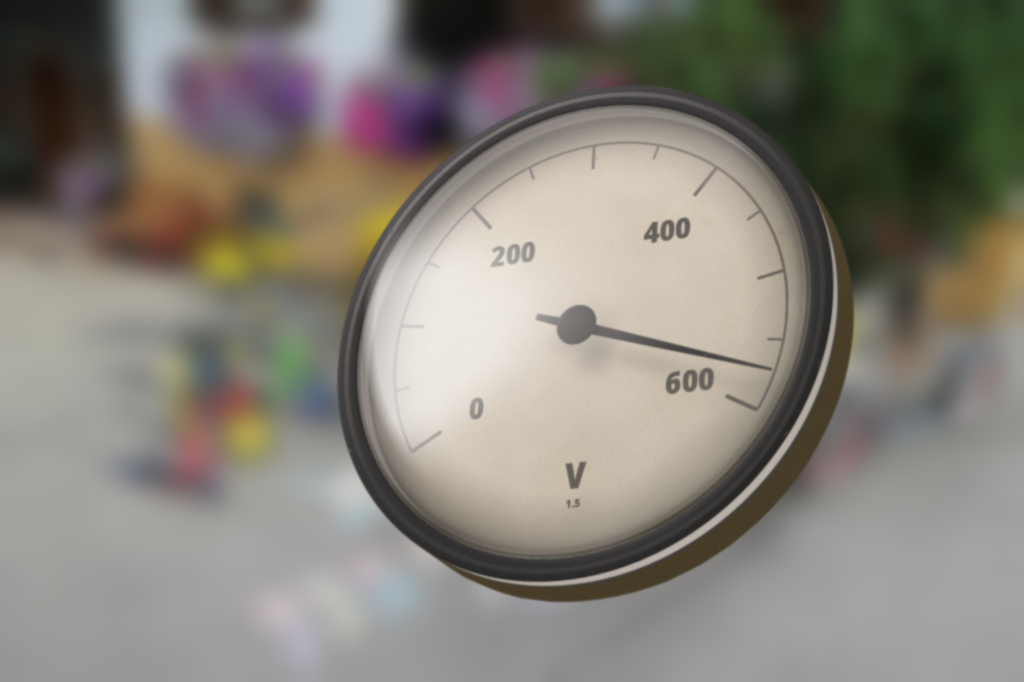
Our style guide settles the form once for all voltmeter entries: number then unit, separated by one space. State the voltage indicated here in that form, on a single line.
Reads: 575 V
